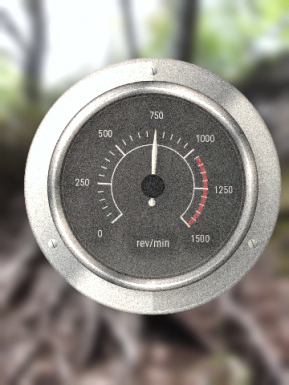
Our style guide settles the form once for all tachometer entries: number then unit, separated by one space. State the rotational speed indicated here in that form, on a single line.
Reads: 750 rpm
